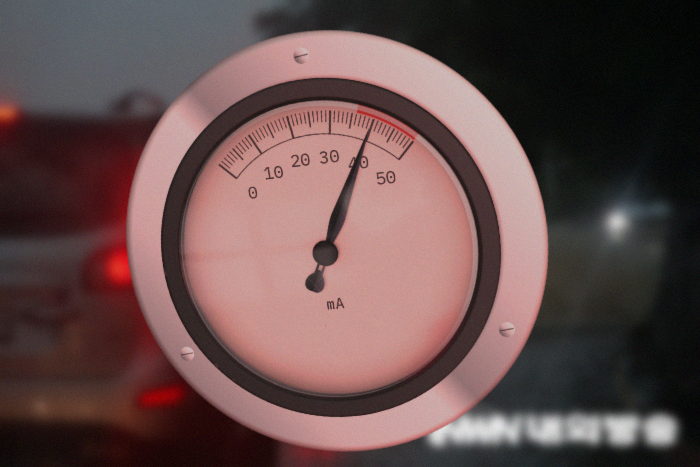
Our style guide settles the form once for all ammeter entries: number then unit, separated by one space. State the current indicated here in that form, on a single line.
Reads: 40 mA
